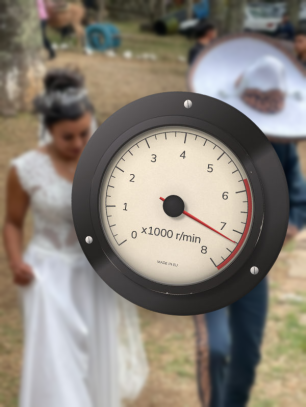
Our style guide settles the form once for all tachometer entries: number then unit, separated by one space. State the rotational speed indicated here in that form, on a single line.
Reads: 7250 rpm
